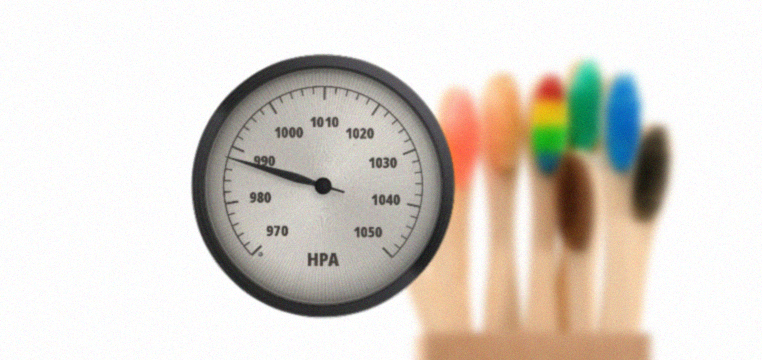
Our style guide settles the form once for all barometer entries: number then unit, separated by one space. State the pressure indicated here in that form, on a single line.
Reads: 988 hPa
